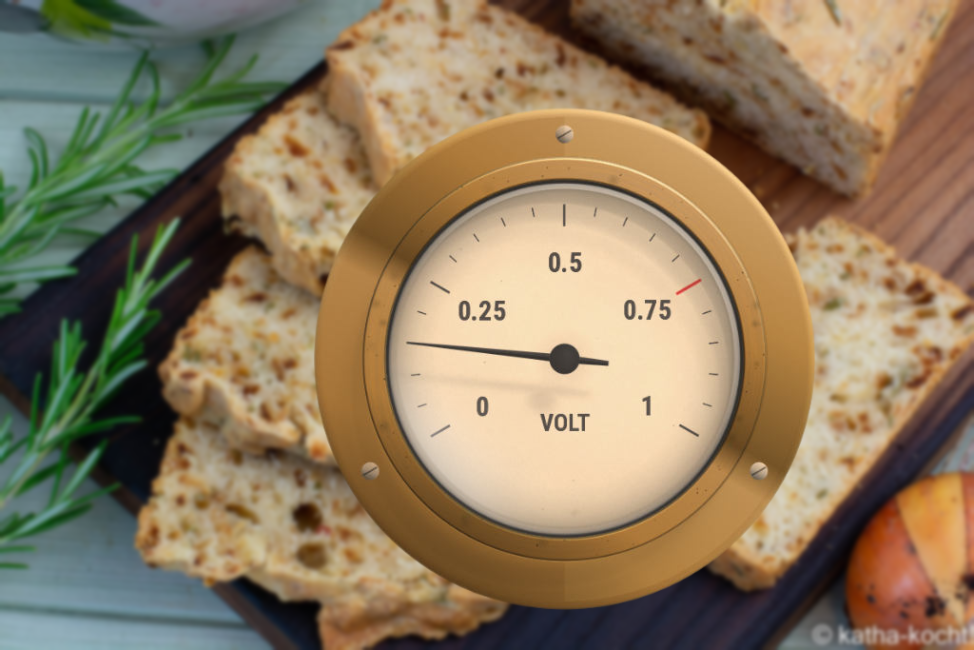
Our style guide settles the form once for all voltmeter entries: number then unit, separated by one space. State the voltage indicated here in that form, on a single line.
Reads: 0.15 V
